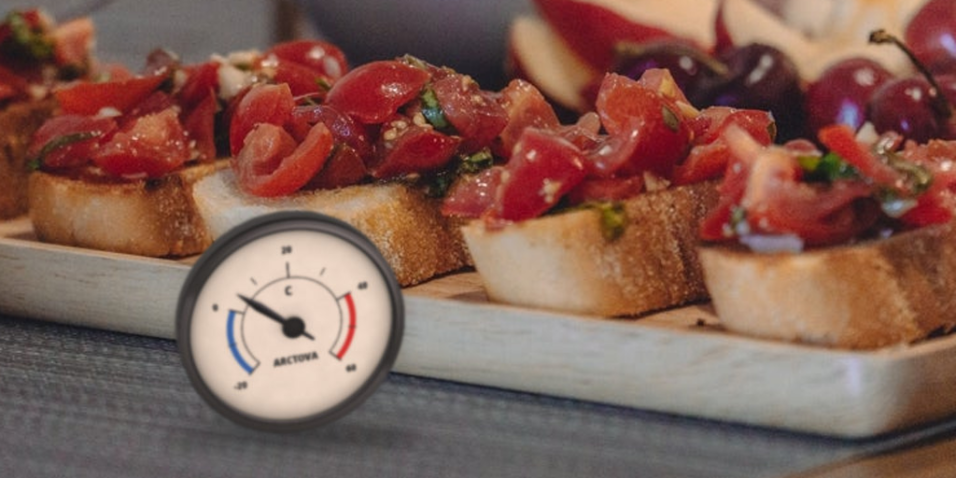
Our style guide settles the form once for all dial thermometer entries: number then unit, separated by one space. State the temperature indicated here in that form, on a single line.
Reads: 5 °C
